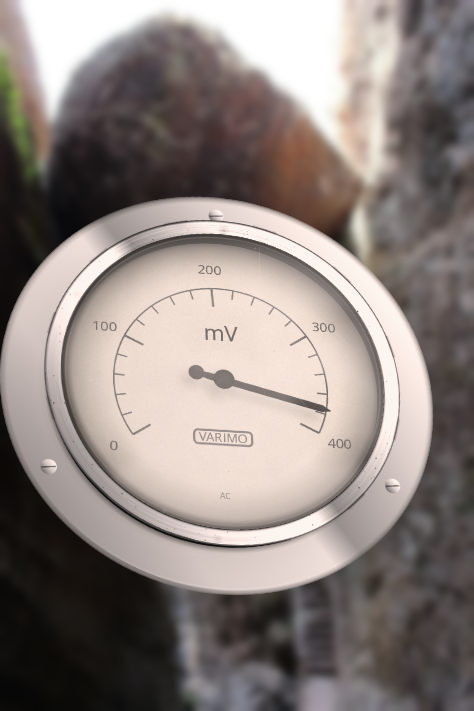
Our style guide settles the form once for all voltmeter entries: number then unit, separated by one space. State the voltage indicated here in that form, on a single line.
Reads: 380 mV
